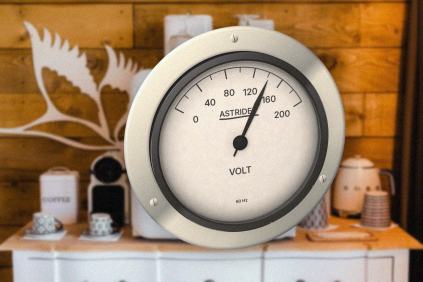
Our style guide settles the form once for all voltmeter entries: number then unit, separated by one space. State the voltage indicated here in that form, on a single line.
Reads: 140 V
